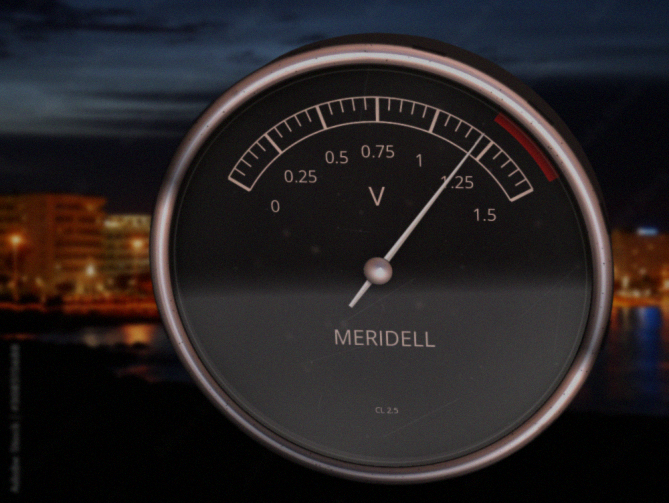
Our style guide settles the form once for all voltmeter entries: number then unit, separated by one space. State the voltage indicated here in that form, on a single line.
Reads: 1.2 V
